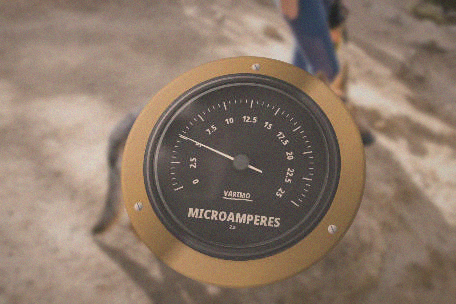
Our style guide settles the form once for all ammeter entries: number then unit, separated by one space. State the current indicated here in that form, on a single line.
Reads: 5 µA
